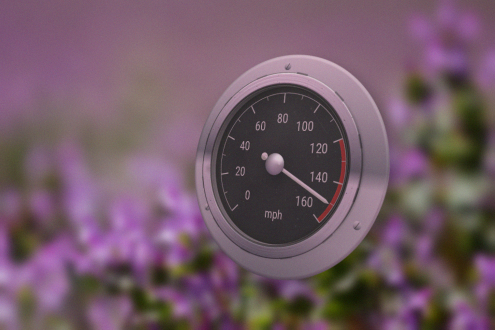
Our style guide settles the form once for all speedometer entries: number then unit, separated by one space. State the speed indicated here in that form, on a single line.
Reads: 150 mph
